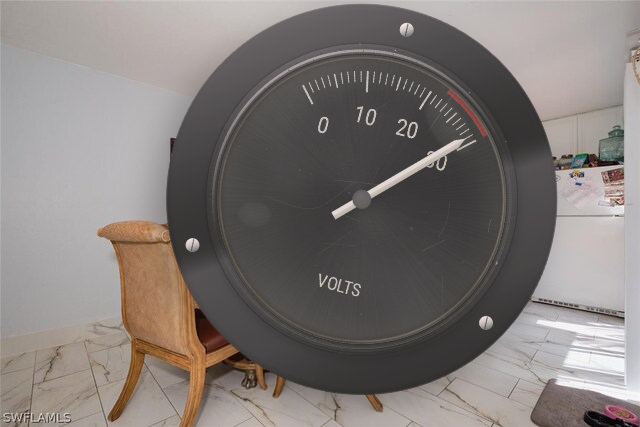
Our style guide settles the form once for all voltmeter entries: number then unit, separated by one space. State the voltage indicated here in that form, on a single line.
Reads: 29 V
